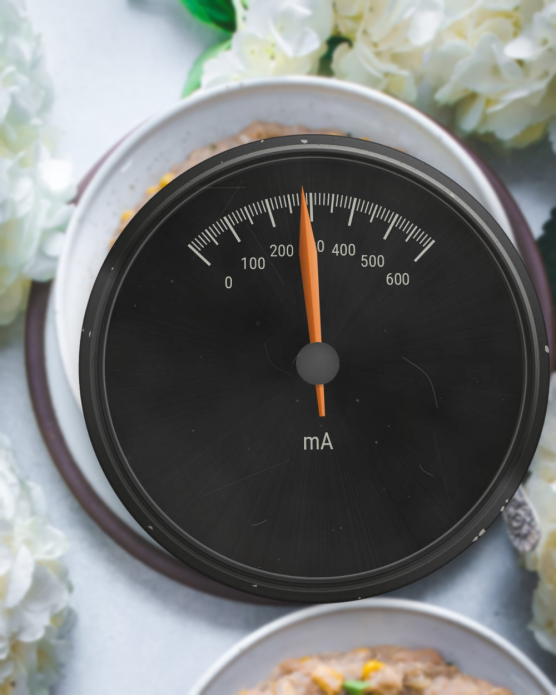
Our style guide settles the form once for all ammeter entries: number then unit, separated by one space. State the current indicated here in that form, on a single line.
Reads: 280 mA
